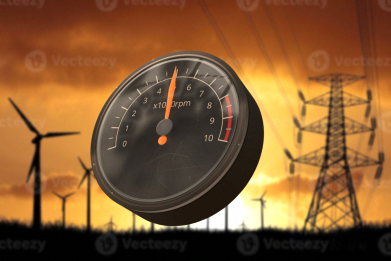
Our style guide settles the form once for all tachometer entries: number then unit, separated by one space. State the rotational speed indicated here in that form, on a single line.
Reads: 5000 rpm
